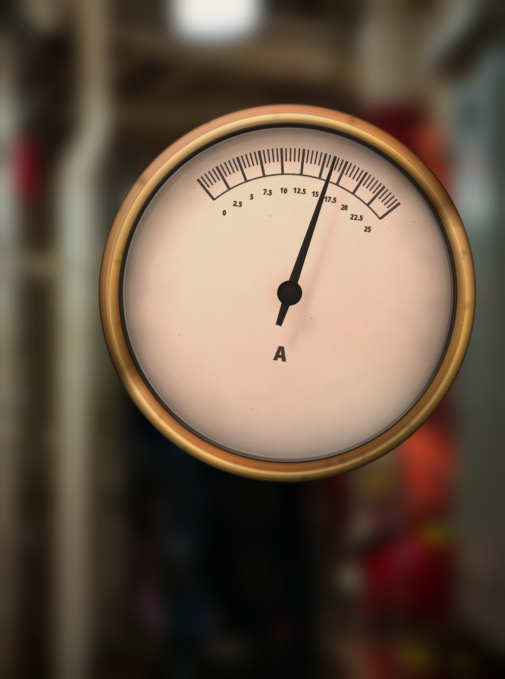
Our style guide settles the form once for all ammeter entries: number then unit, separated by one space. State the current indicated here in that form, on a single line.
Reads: 16 A
